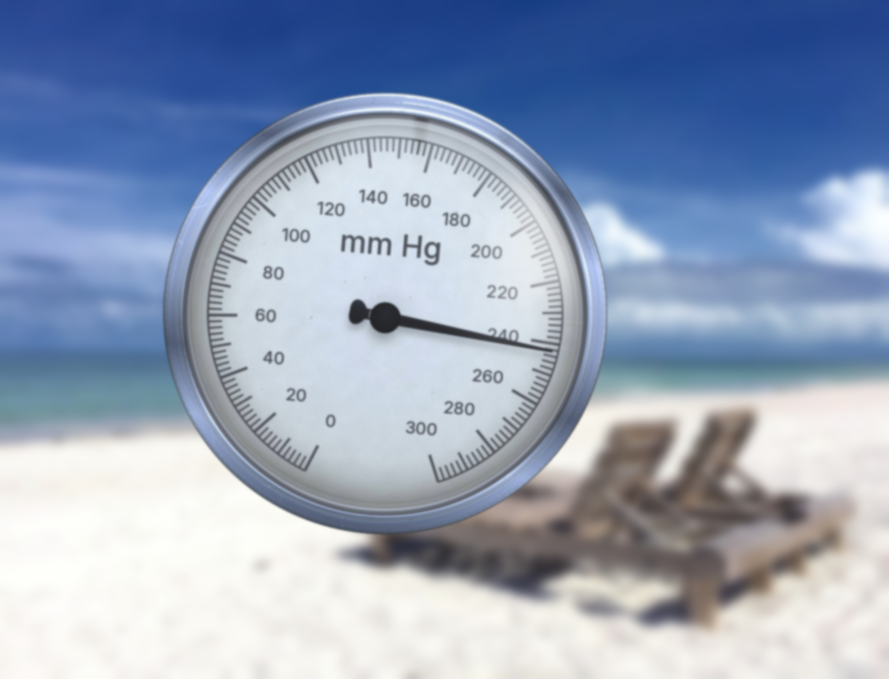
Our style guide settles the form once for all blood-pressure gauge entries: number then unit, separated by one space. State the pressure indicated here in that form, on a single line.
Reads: 242 mmHg
